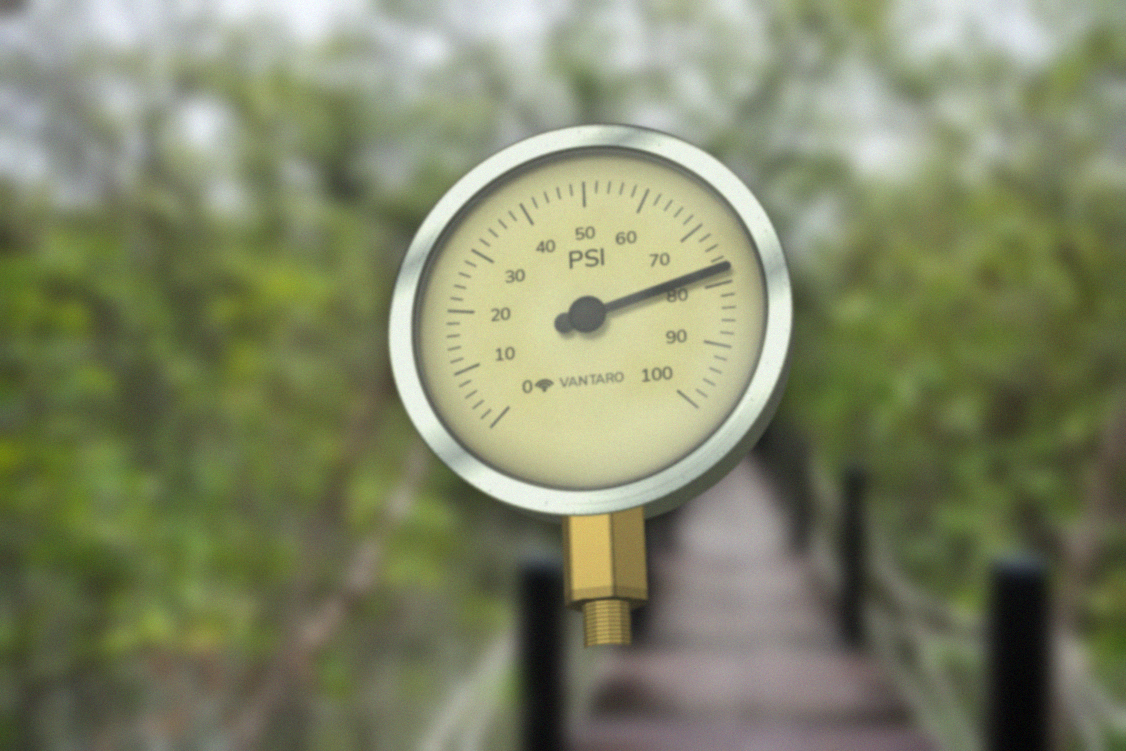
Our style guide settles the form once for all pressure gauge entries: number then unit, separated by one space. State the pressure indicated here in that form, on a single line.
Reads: 78 psi
